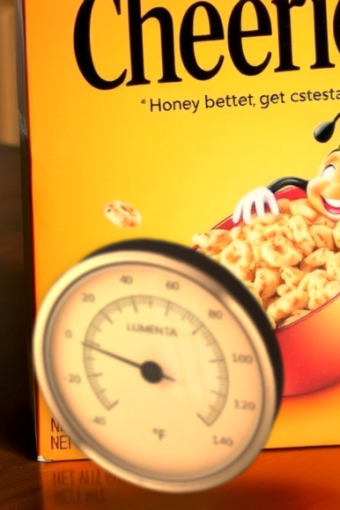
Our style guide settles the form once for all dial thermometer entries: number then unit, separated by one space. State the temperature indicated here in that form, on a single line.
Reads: 0 °F
